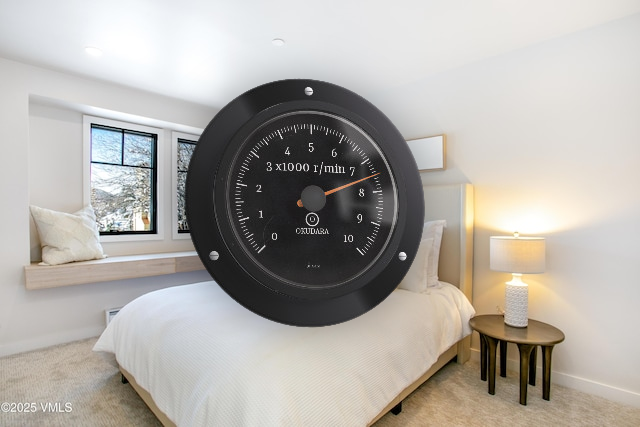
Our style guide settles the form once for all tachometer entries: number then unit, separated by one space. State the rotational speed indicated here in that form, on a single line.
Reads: 7500 rpm
